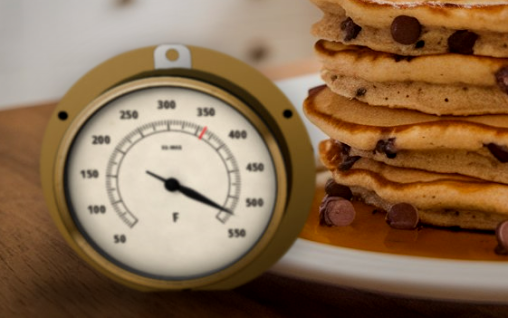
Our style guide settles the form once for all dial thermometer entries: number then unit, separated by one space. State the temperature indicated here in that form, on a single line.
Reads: 525 °F
